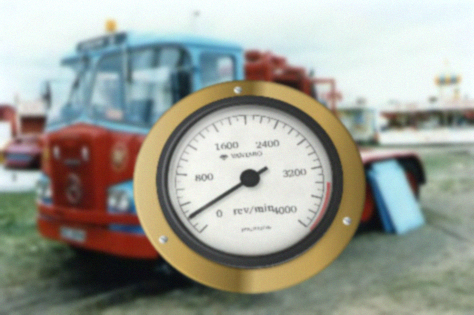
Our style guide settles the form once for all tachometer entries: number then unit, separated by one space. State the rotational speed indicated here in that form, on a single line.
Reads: 200 rpm
